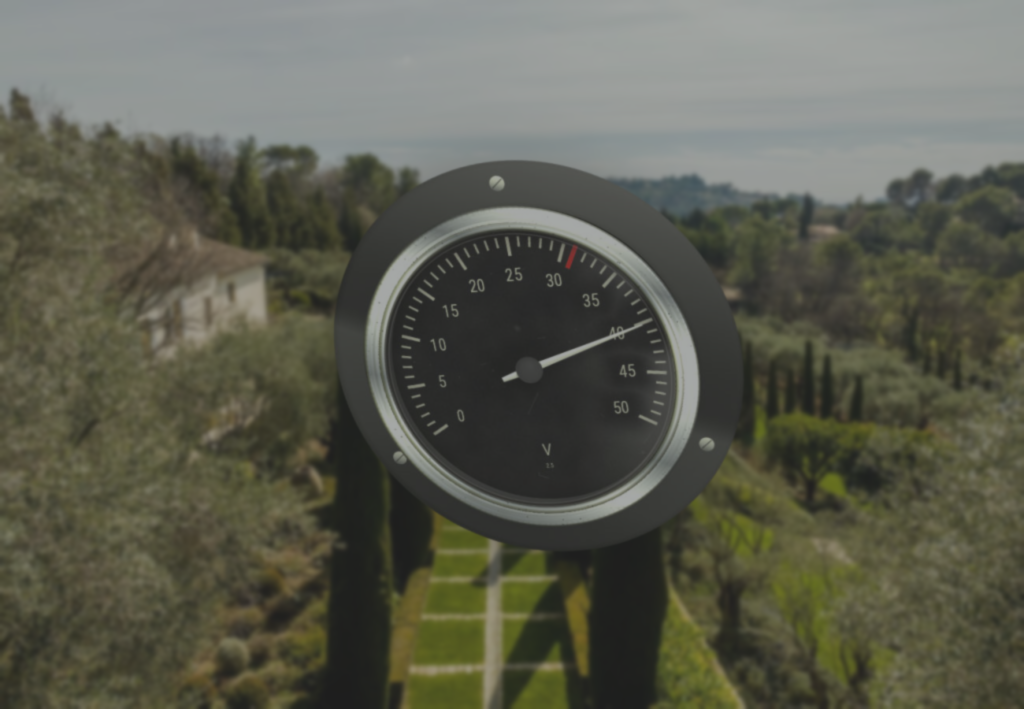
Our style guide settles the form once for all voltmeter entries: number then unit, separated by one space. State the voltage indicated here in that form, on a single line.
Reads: 40 V
